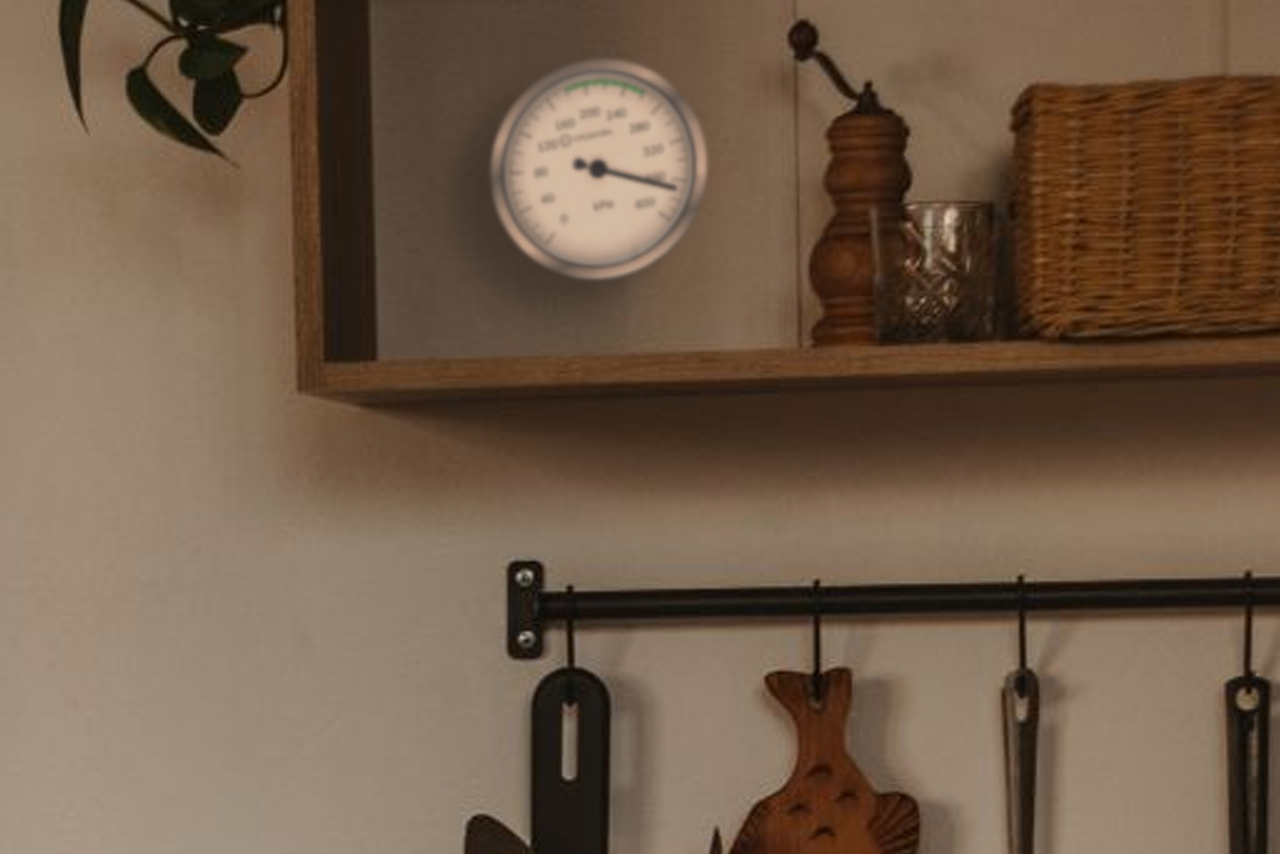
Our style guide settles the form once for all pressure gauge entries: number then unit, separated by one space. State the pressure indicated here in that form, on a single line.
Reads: 370 kPa
